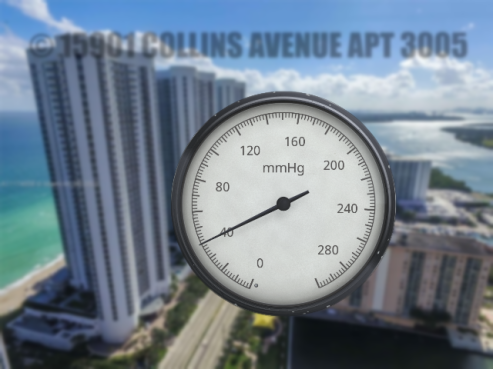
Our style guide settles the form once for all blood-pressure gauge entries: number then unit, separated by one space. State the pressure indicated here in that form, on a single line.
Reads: 40 mmHg
